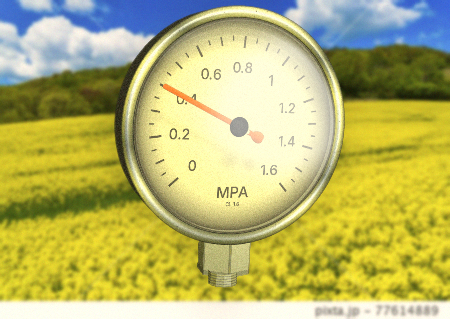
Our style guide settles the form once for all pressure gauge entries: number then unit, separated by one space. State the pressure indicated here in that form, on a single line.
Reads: 0.4 MPa
